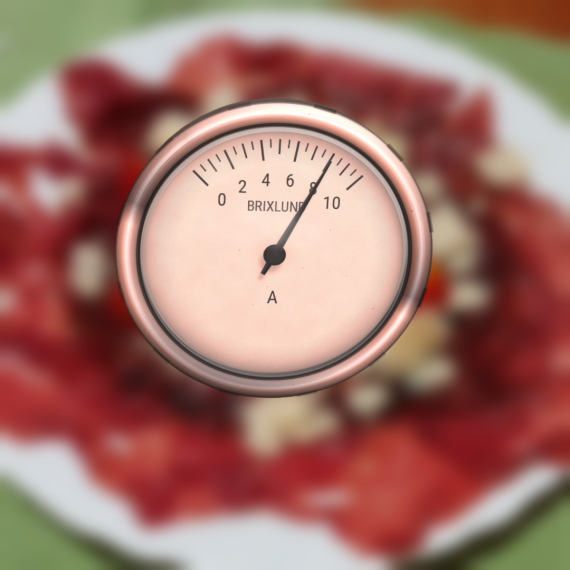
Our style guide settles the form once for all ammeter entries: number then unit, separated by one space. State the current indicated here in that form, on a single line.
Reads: 8 A
